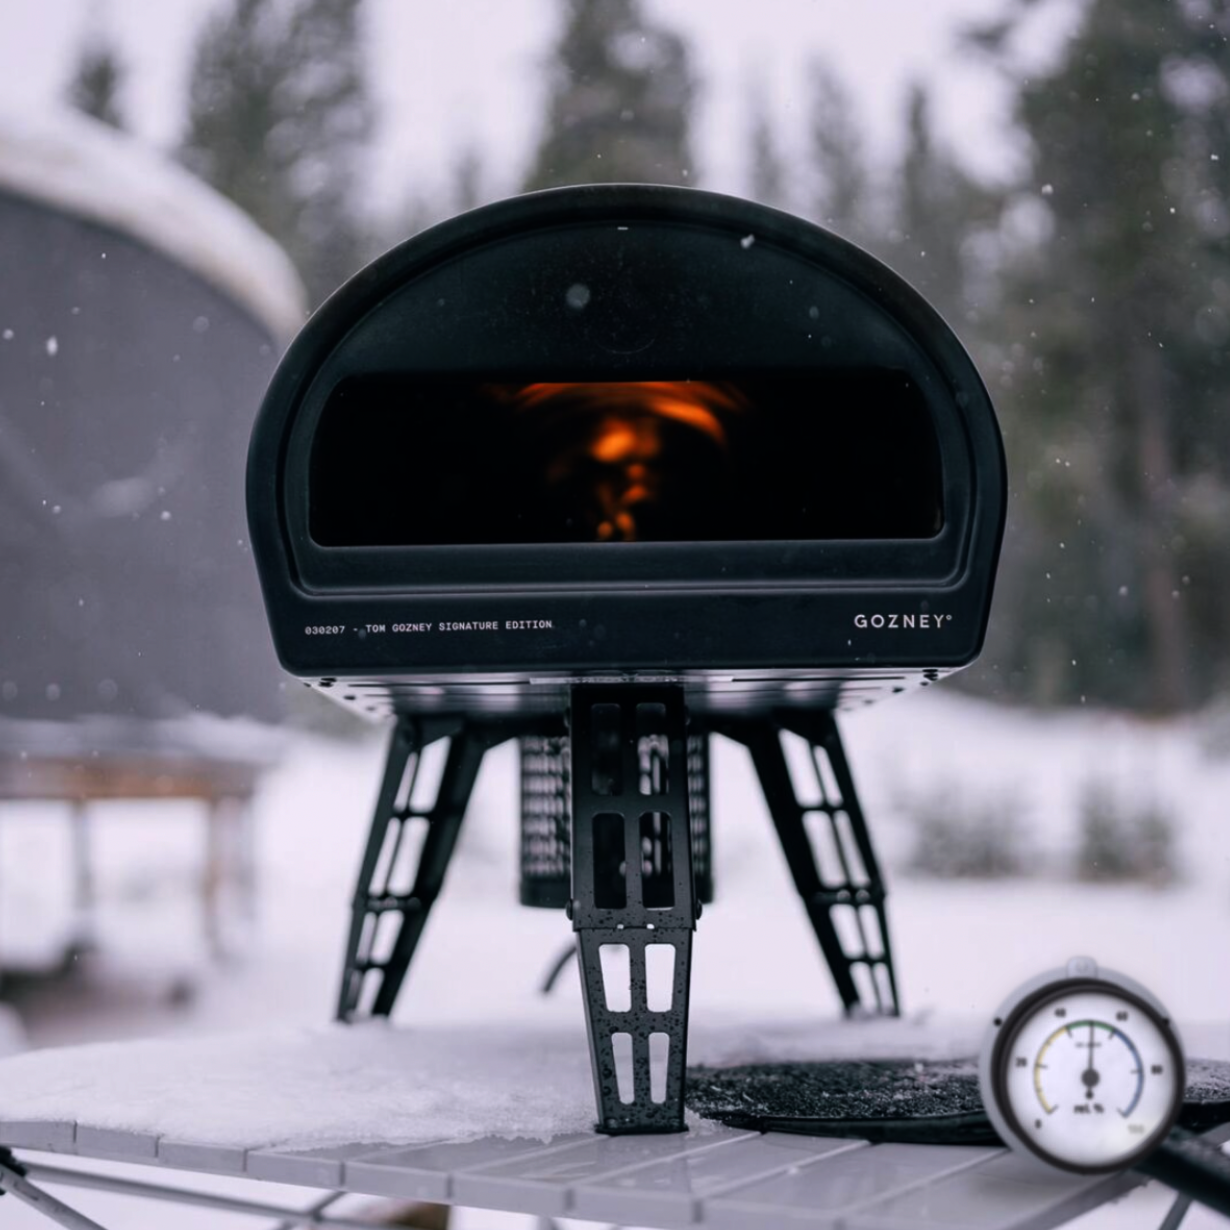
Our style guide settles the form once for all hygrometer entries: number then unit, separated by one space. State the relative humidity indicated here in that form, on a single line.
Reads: 50 %
